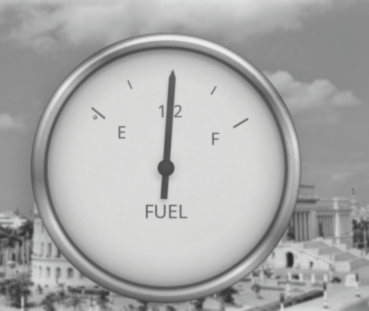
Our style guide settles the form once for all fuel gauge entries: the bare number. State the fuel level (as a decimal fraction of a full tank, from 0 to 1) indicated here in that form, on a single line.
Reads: 0.5
